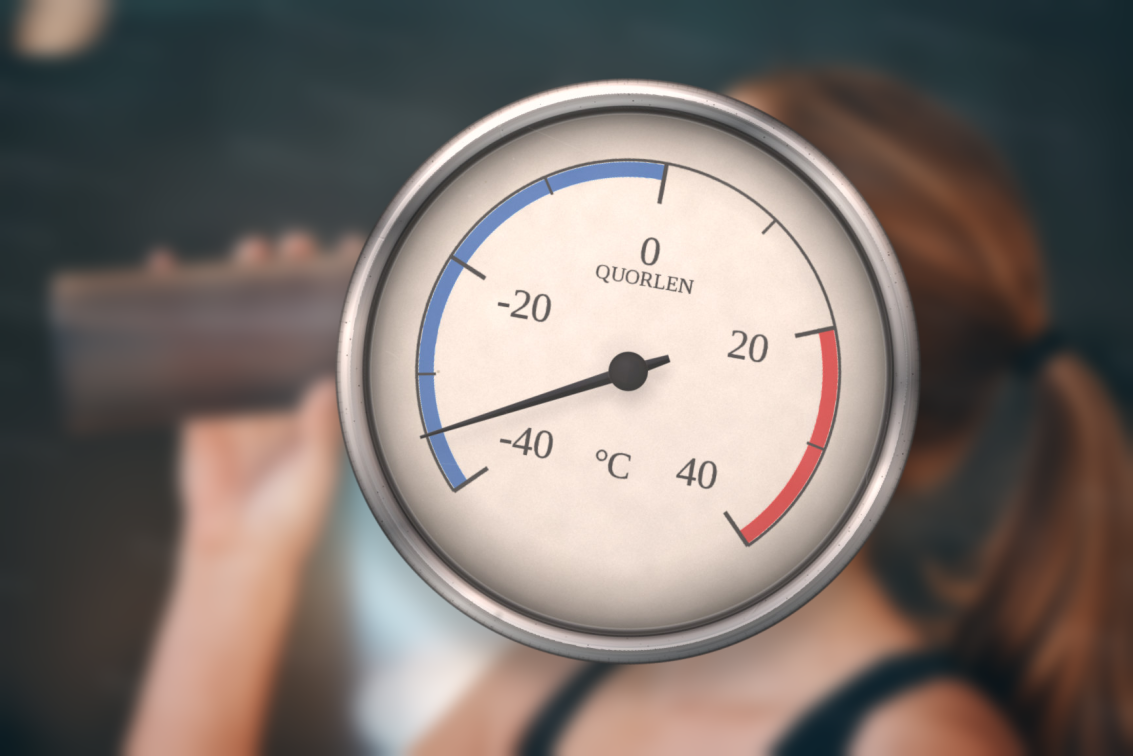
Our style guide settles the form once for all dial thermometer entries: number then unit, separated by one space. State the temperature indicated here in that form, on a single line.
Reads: -35 °C
